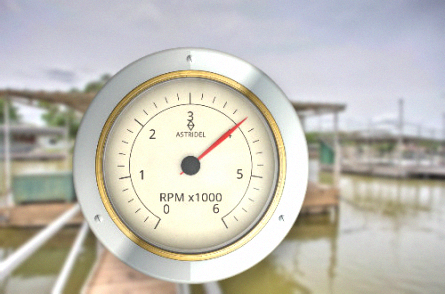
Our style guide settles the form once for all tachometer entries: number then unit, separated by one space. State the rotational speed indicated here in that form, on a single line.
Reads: 4000 rpm
